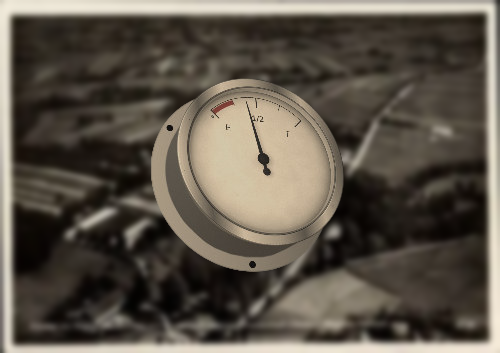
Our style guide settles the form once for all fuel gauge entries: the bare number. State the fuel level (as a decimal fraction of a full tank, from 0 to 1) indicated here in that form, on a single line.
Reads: 0.375
